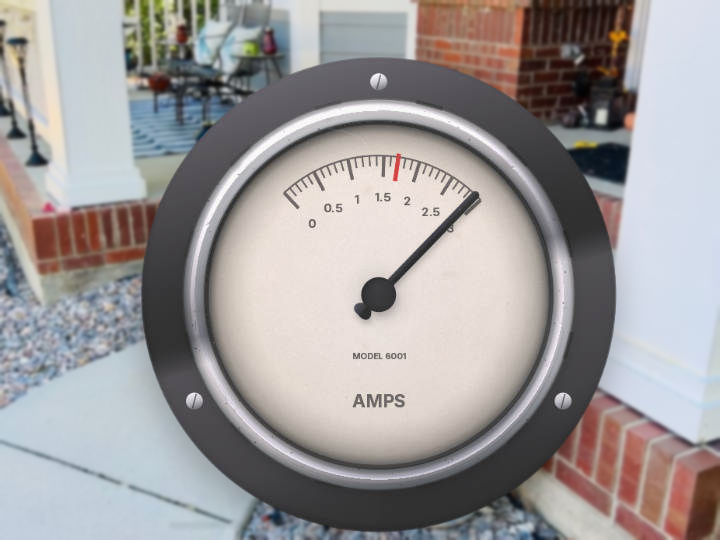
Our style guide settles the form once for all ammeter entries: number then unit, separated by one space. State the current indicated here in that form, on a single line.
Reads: 2.9 A
